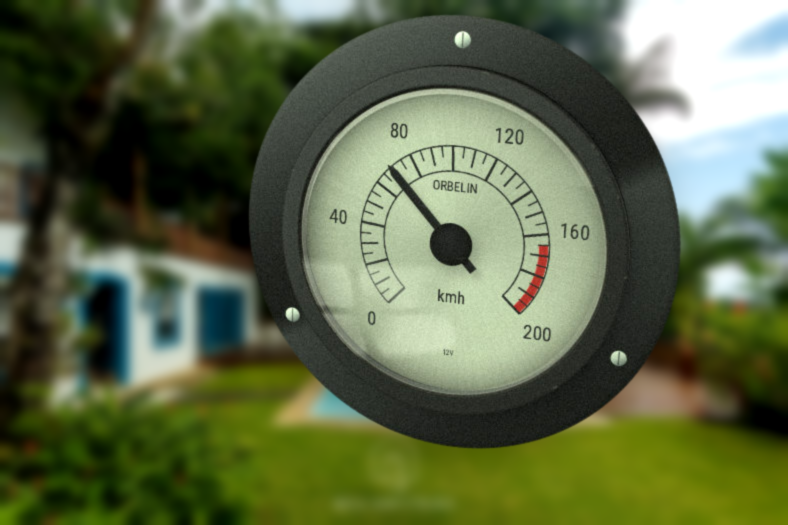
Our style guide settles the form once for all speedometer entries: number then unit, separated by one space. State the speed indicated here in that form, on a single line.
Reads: 70 km/h
